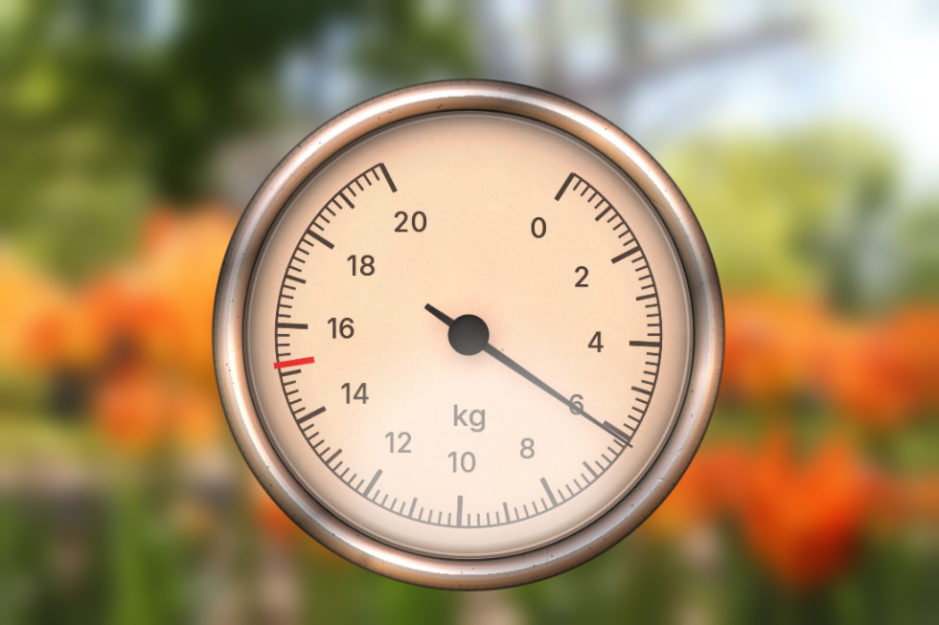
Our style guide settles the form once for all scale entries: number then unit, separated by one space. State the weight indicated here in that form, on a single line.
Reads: 6.1 kg
